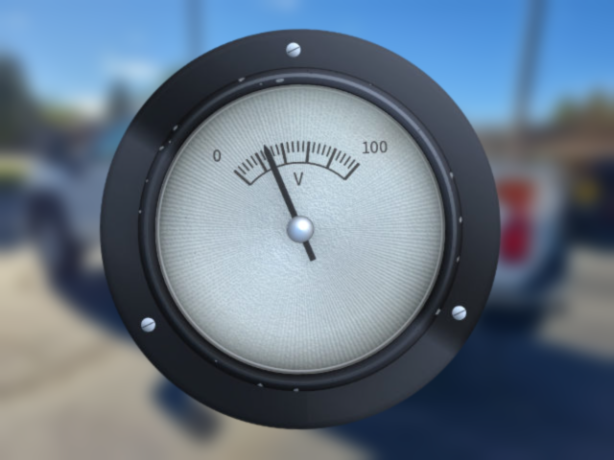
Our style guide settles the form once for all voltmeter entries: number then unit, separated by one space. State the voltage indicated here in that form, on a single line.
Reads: 28 V
